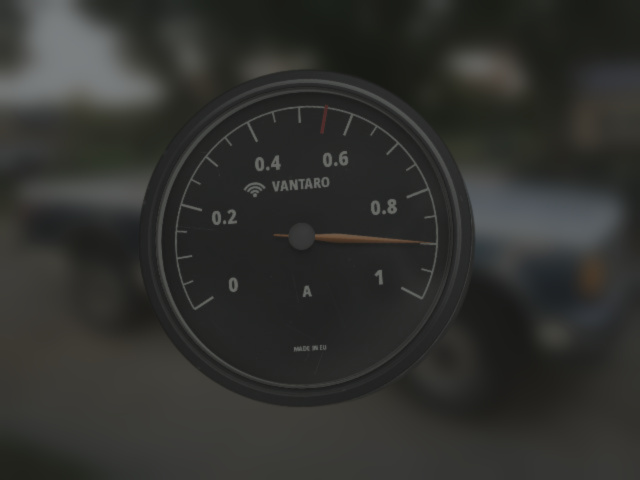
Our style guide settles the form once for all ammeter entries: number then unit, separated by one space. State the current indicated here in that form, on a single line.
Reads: 0.9 A
